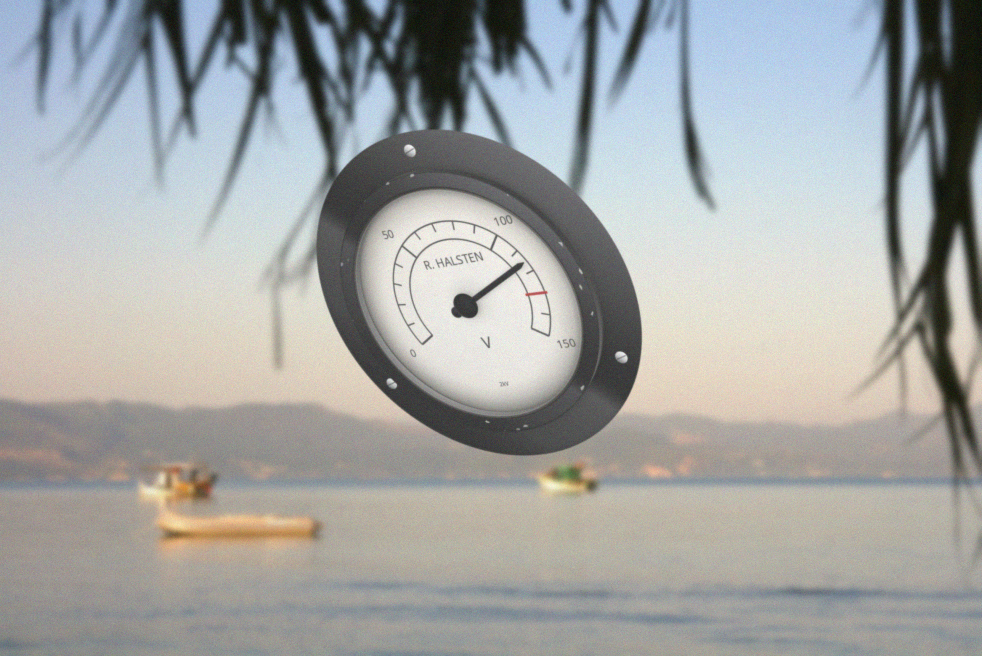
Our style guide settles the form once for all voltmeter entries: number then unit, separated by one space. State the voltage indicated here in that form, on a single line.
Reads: 115 V
